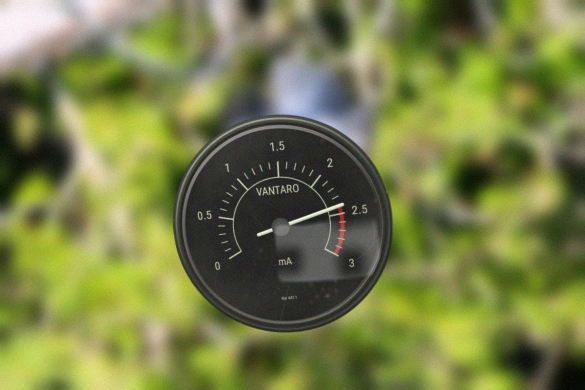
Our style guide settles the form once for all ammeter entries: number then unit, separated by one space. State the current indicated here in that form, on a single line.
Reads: 2.4 mA
